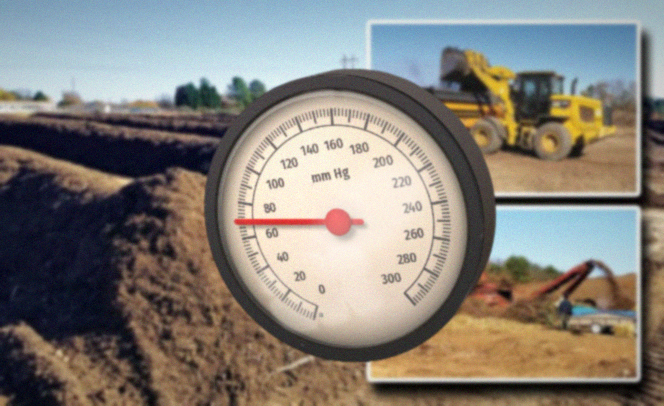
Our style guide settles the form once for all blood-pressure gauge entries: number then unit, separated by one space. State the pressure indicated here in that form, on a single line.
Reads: 70 mmHg
